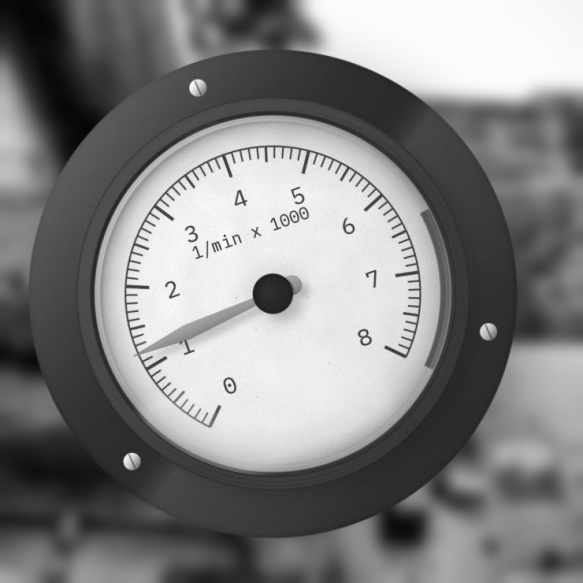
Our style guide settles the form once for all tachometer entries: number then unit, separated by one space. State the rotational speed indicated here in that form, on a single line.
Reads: 1200 rpm
